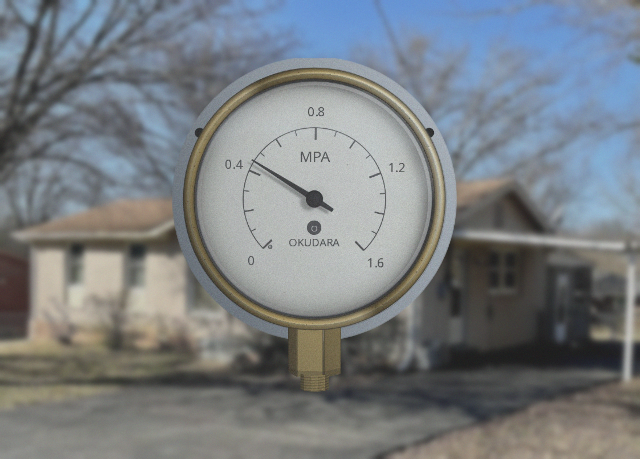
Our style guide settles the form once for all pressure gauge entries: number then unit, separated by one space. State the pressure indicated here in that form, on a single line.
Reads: 0.45 MPa
